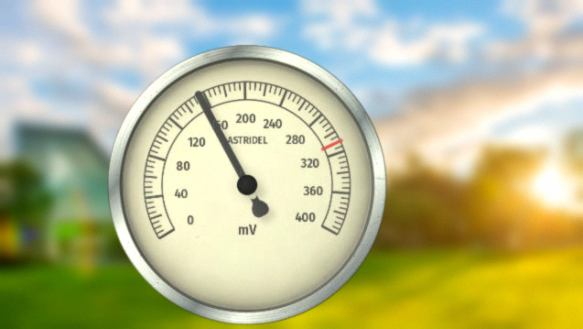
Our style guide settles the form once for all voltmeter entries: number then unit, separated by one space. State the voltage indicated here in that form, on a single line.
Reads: 155 mV
